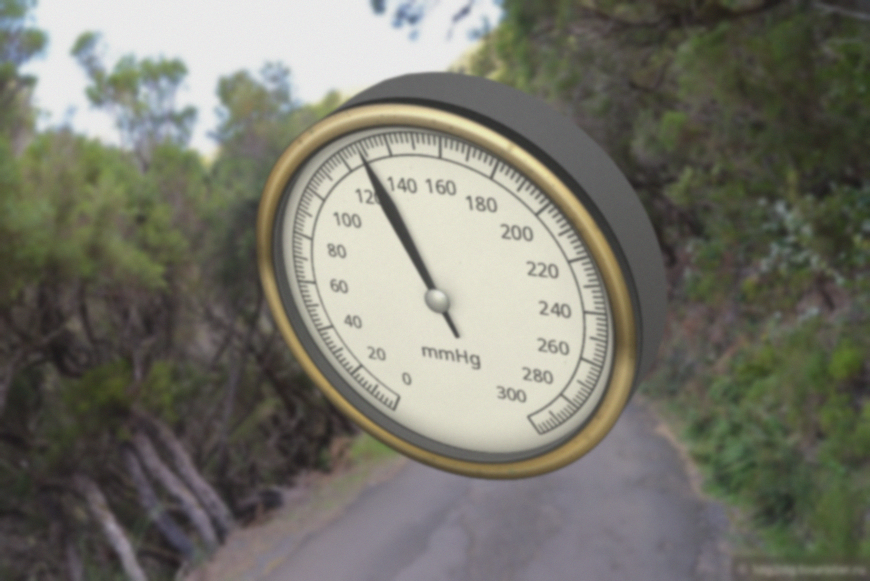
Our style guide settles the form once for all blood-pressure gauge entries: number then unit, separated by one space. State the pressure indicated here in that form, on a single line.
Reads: 130 mmHg
